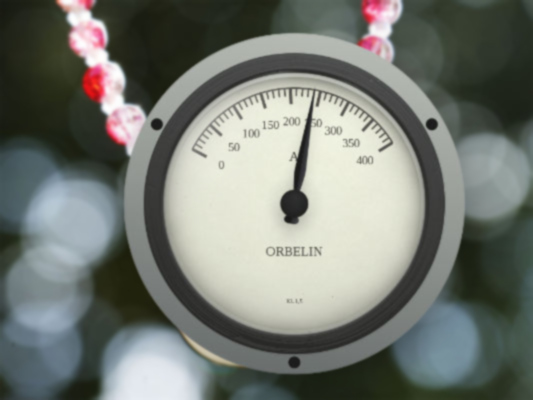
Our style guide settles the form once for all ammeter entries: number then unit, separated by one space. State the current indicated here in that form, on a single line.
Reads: 240 A
